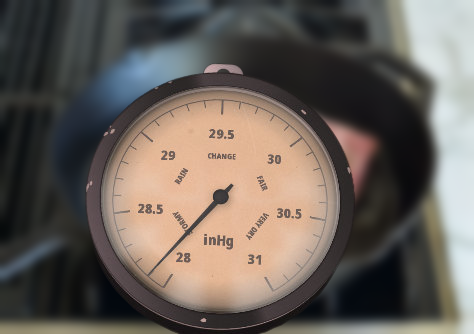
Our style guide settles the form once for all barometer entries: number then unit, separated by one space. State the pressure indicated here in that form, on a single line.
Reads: 28.1 inHg
